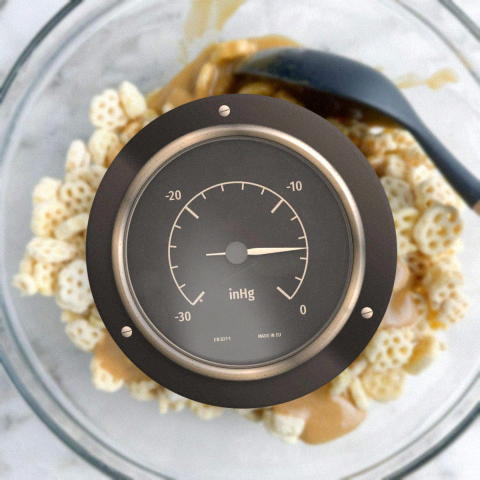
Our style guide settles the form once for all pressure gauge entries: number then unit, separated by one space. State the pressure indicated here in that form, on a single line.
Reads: -5 inHg
